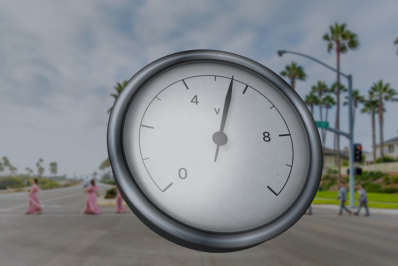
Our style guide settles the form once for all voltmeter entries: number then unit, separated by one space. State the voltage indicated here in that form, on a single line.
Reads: 5.5 V
